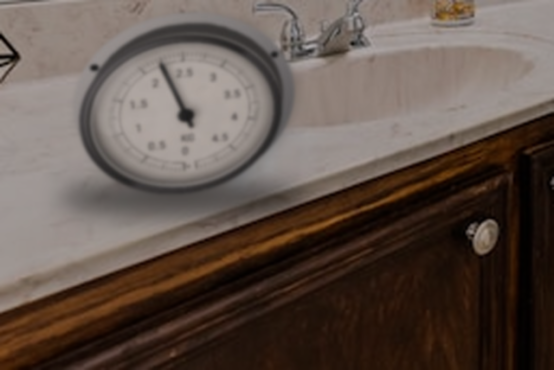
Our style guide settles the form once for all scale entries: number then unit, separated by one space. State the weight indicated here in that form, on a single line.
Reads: 2.25 kg
